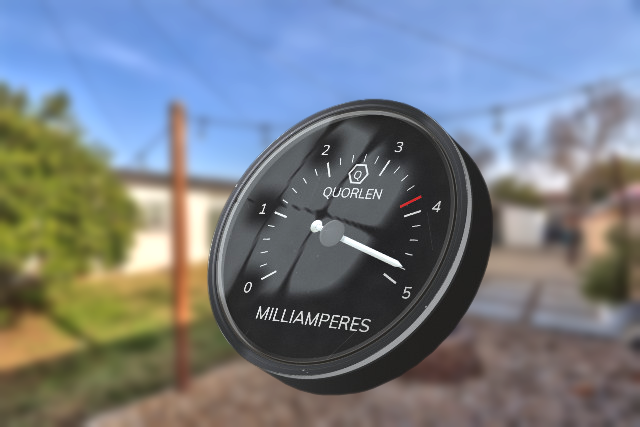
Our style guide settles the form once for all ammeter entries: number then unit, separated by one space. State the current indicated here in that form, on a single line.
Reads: 4.8 mA
